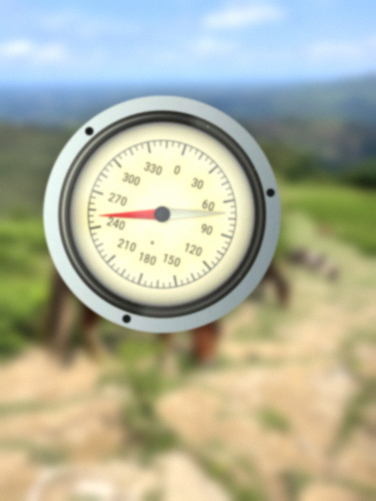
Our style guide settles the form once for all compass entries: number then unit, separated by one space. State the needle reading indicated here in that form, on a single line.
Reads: 250 °
